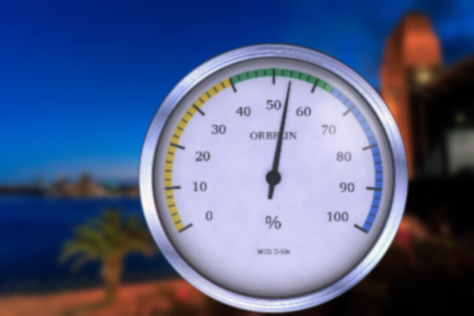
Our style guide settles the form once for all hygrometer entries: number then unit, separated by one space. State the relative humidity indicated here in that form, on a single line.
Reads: 54 %
